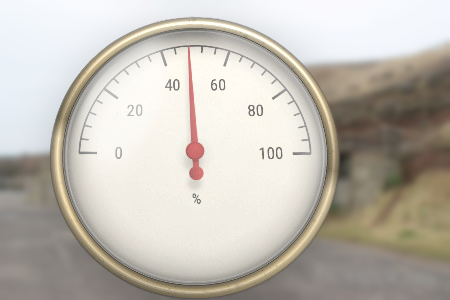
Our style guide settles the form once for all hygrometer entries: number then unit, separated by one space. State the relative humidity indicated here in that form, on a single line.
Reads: 48 %
